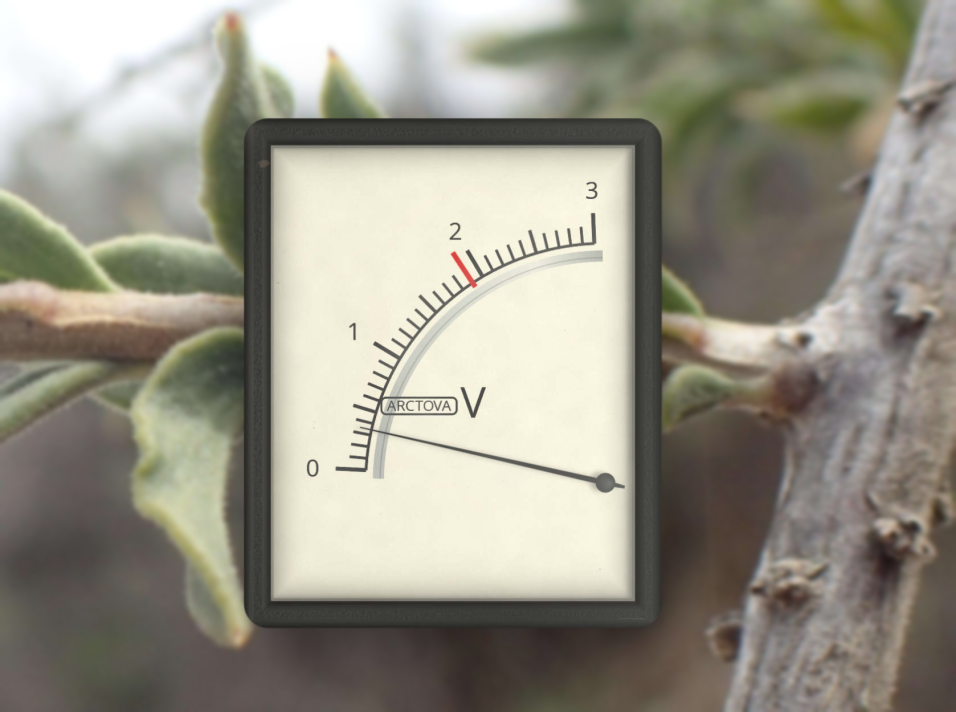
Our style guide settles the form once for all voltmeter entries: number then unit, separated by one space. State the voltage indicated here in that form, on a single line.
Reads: 0.35 V
